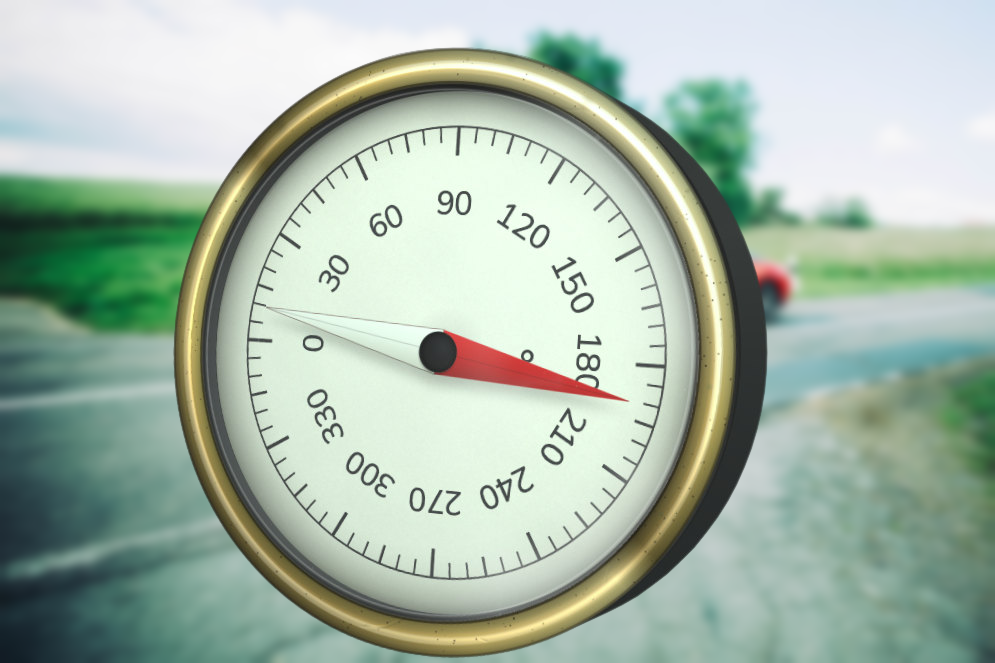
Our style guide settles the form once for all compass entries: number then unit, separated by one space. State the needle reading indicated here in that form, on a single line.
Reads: 190 °
